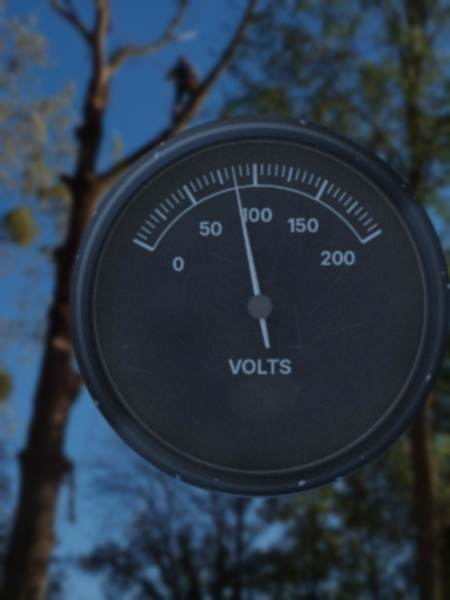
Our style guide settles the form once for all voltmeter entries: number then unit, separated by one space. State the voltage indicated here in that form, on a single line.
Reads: 85 V
